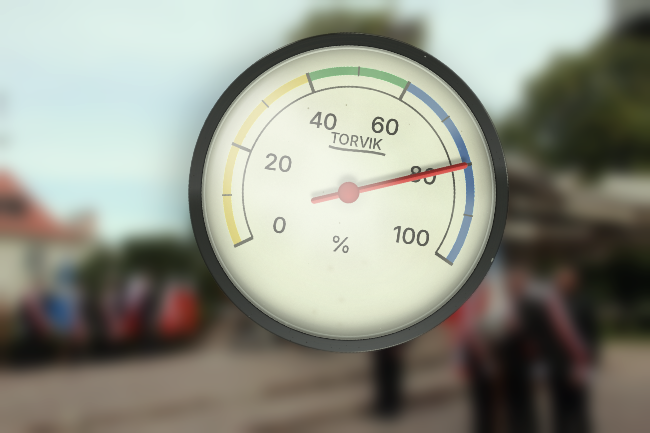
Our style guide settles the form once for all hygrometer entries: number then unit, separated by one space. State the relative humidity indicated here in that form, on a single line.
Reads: 80 %
